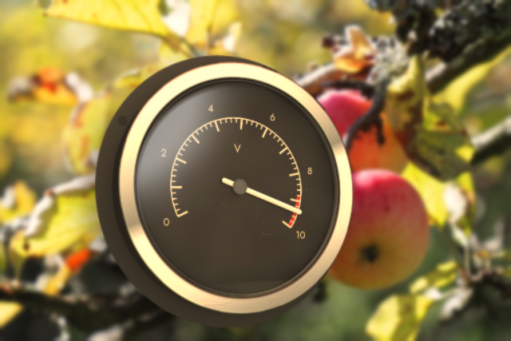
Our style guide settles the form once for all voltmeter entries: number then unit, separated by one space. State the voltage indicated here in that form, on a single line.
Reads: 9.4 V
